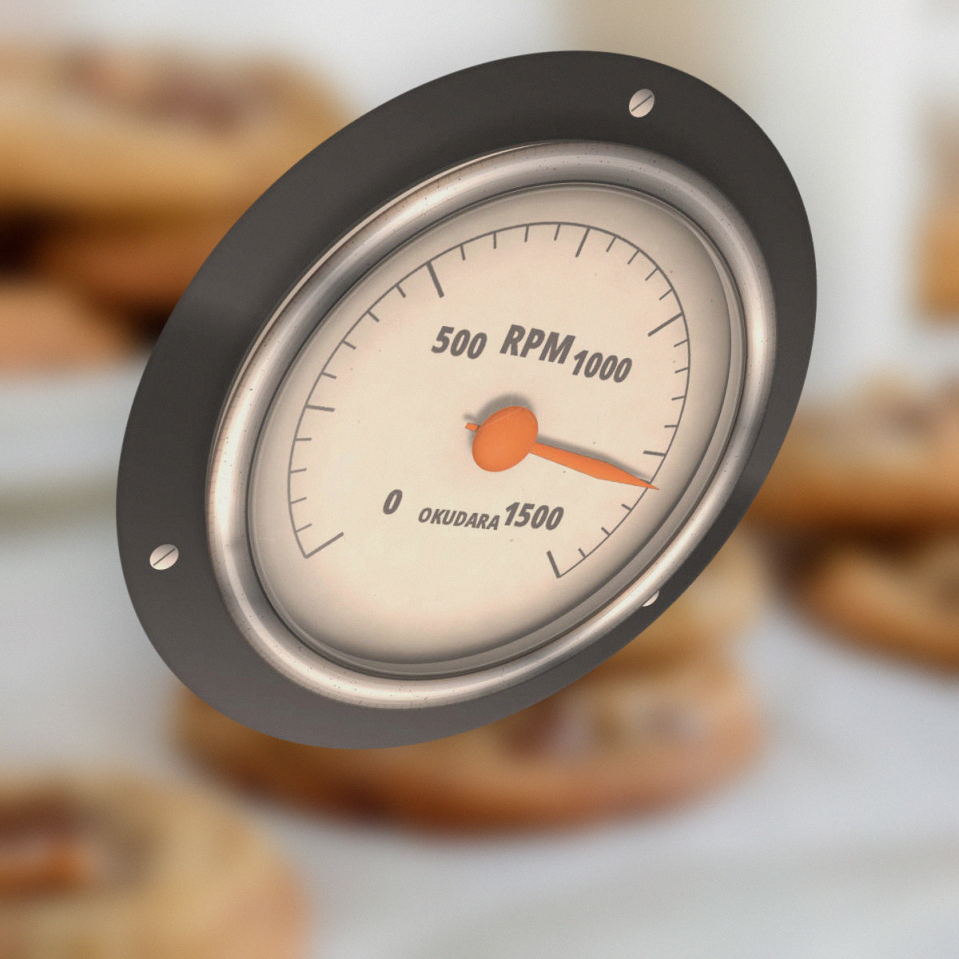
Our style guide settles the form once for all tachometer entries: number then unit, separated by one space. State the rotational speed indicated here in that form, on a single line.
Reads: 1300 rpm
